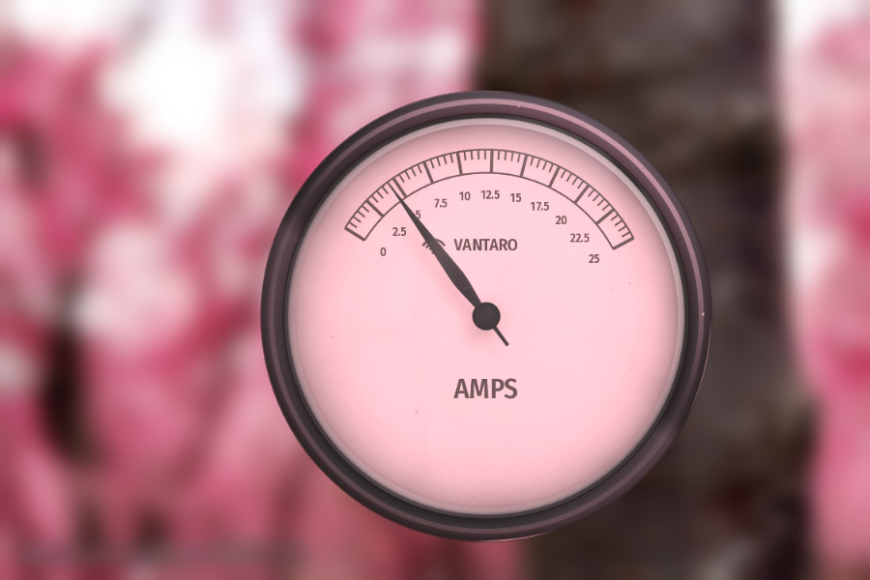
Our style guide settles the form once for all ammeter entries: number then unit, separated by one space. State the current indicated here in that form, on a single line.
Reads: 4.5 A
